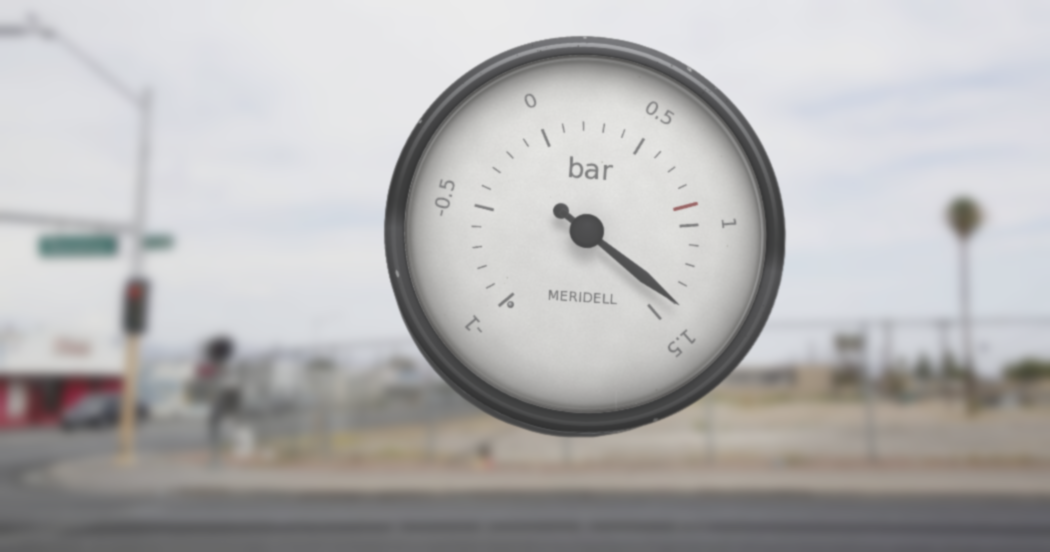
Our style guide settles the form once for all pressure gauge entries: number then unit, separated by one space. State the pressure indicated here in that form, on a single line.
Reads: 1.4 bar
